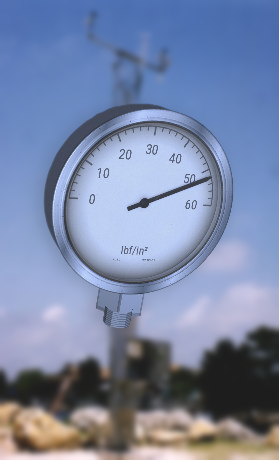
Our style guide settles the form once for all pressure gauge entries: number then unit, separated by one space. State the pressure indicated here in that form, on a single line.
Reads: 52 psi
